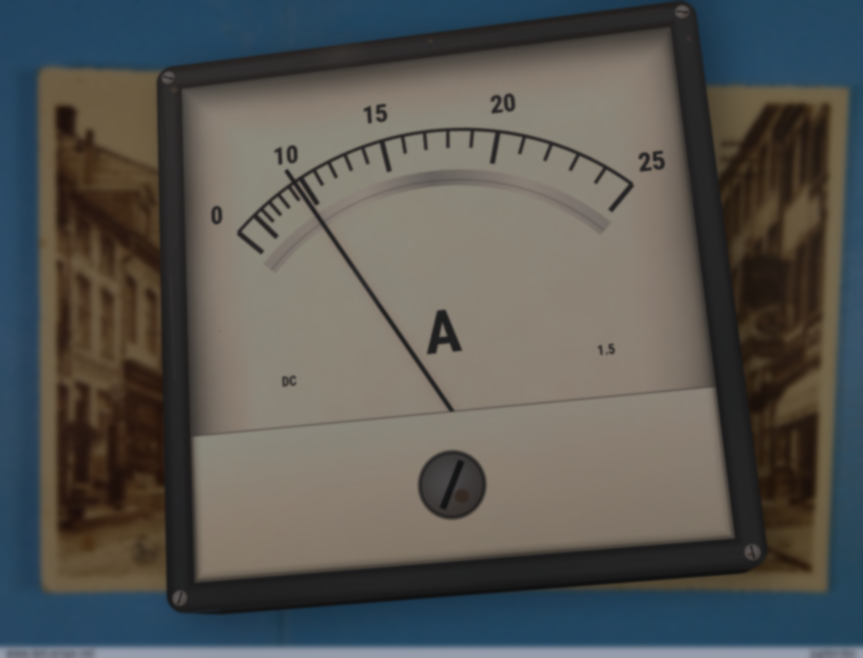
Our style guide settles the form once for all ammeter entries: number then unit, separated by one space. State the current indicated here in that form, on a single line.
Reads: 9.5 A
